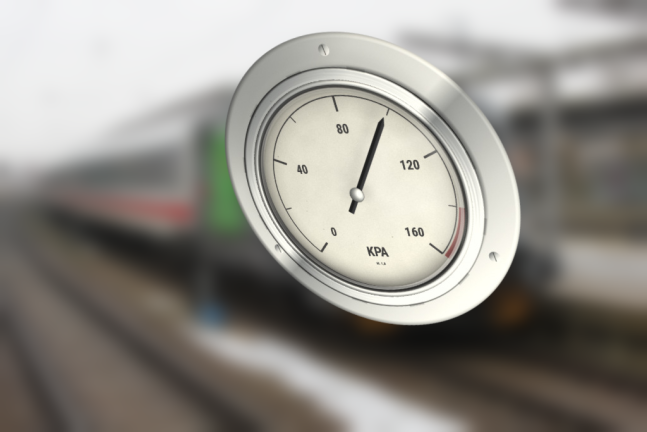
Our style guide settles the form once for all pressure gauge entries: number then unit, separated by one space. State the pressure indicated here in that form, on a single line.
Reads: 100 kPa
